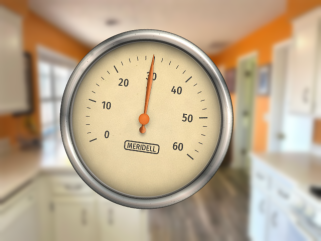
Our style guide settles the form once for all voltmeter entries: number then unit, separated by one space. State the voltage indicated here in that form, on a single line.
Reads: 30 V
